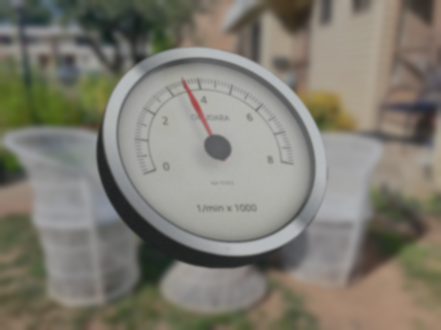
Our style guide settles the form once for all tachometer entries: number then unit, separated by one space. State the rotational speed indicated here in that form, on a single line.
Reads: 3500 rpm
